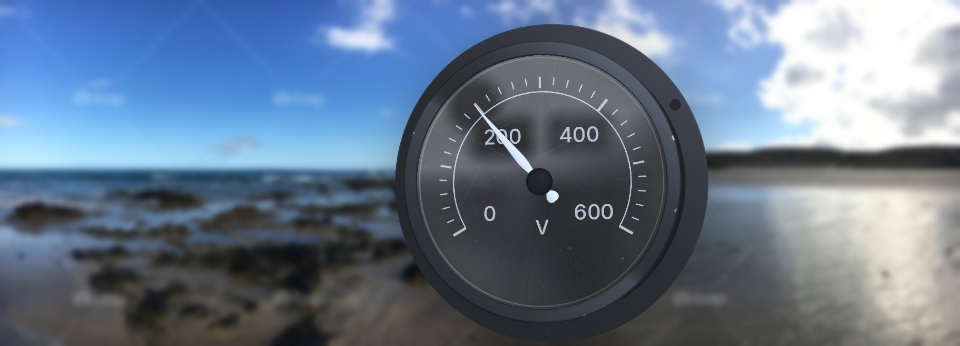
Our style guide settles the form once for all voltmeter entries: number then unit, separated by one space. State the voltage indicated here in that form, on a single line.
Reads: 200 V
